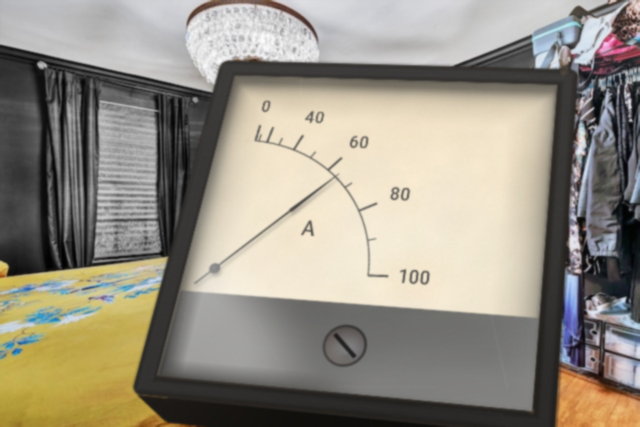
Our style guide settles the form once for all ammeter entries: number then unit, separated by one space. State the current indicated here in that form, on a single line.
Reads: 65 A
